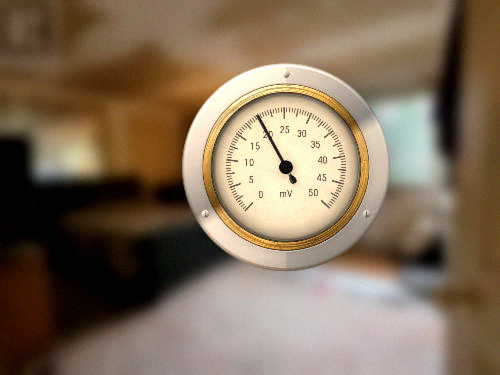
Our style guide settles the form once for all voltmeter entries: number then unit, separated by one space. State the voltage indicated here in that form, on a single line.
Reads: 20 mV
